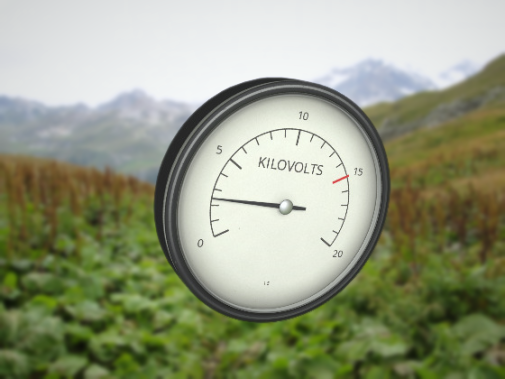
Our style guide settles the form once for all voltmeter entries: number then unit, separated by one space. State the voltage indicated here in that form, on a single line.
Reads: 2.5 kV
